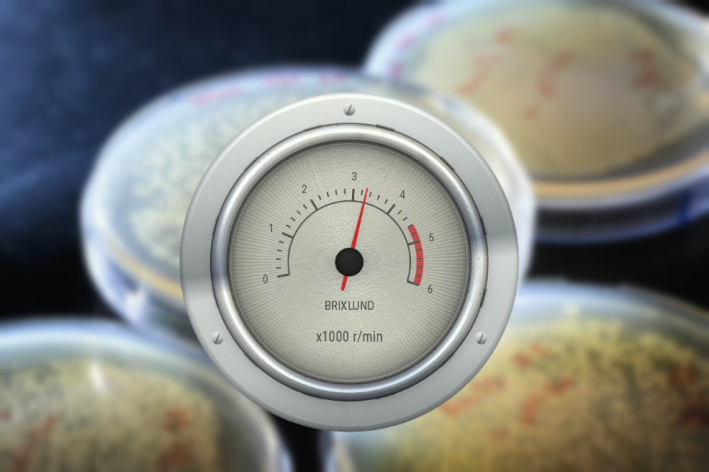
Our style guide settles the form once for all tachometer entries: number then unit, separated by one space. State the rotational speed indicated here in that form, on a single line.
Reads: 3300 rpm
